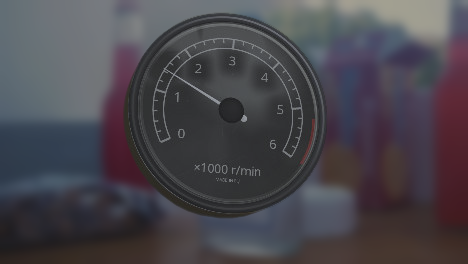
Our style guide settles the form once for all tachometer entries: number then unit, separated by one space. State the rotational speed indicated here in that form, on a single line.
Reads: 1400 rpm
